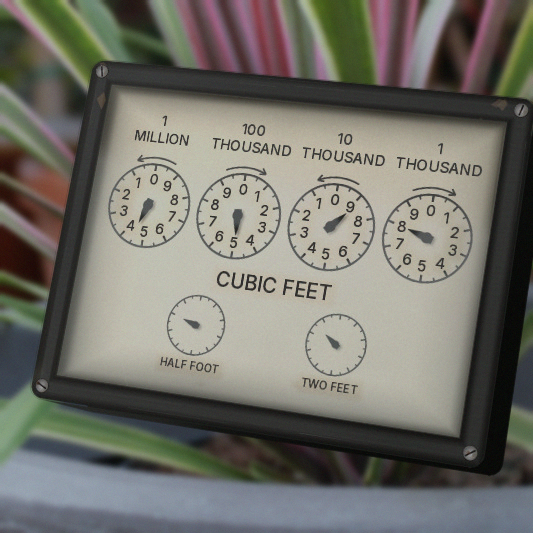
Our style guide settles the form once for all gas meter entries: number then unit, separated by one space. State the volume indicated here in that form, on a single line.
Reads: 448800 ft³
